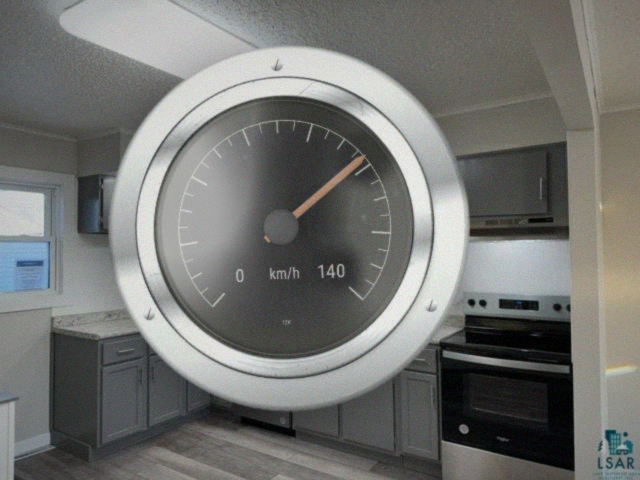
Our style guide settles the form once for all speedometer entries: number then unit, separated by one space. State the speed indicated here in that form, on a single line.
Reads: 97.5 km/h
